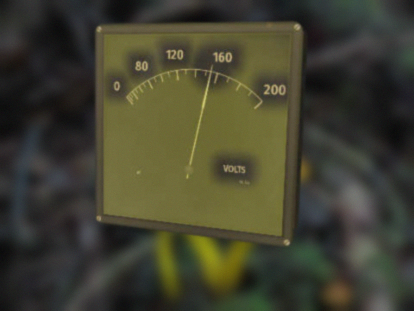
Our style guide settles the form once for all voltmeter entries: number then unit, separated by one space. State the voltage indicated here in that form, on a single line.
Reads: 155 V
